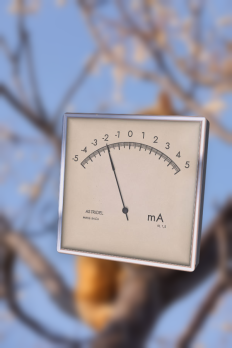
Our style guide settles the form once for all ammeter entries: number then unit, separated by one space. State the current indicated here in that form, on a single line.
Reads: -2 mA
